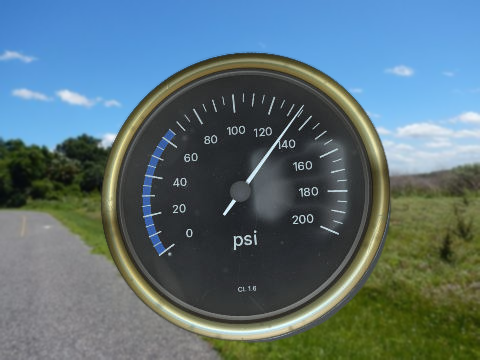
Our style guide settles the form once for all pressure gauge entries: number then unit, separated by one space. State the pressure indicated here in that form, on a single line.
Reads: 135 psi
